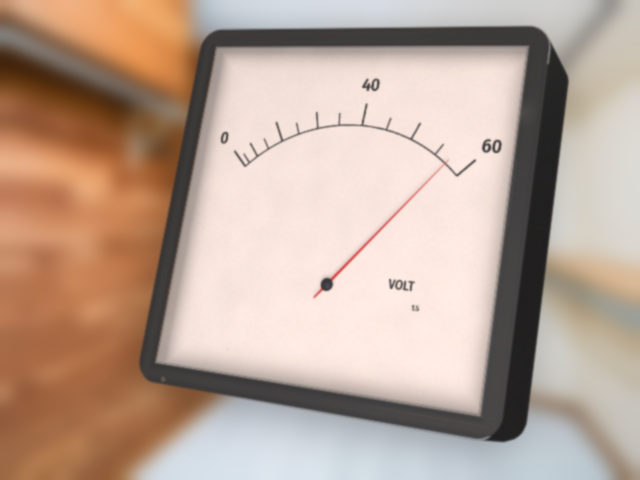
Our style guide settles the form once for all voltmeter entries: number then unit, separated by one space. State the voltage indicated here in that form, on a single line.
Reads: 57.5 V
